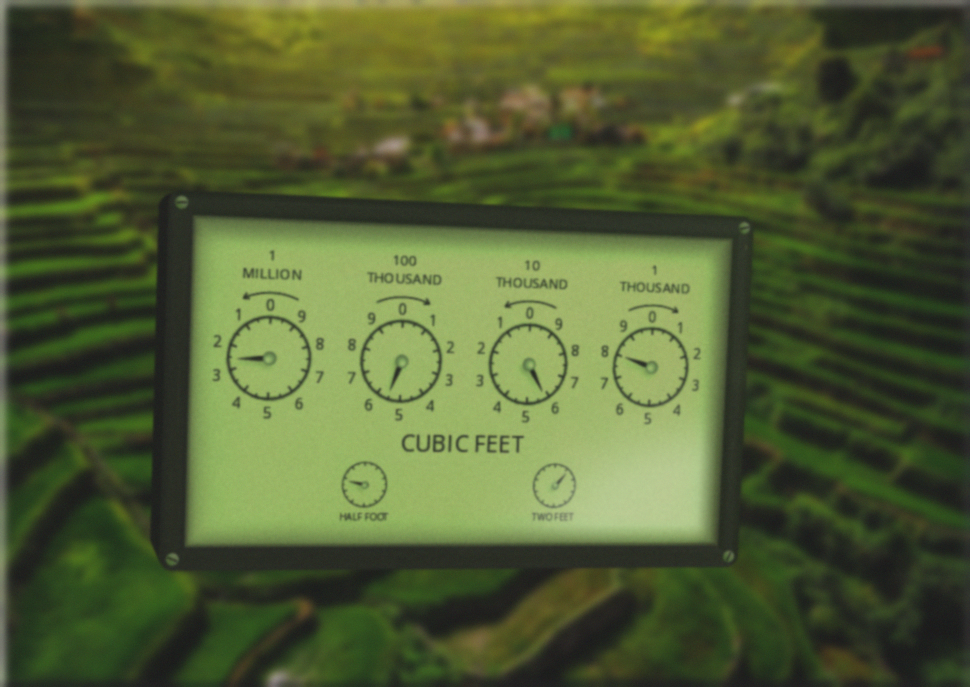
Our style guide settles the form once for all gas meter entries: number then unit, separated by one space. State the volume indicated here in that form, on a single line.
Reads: 255800 ft³
